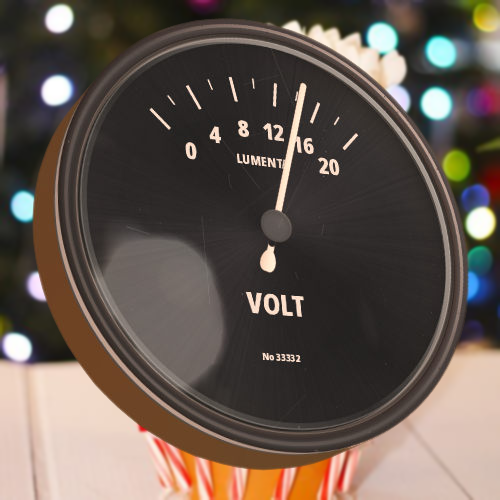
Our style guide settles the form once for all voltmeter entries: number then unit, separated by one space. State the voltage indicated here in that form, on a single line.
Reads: 14 V
